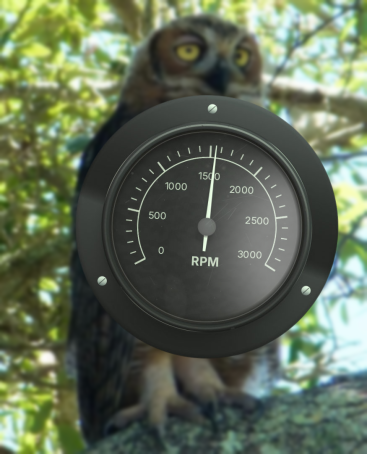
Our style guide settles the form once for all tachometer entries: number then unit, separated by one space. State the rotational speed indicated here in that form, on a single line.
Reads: 1550 rpm
